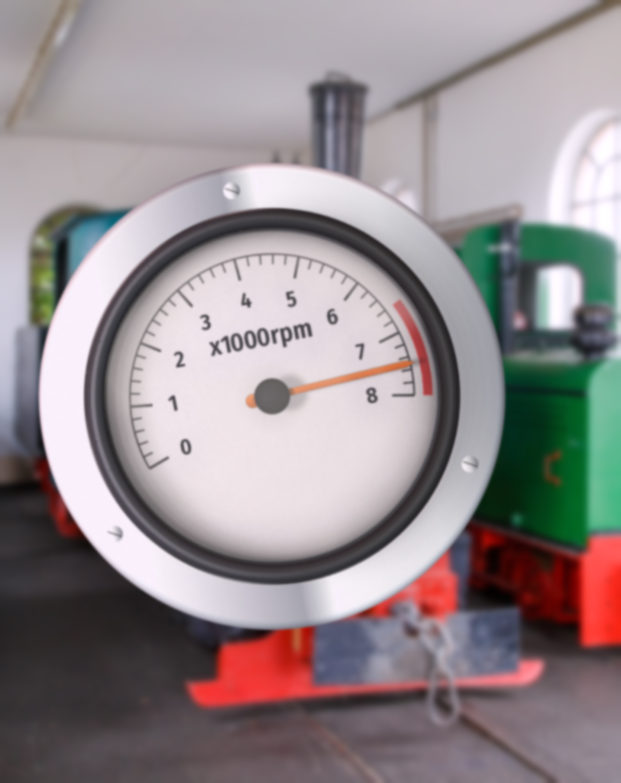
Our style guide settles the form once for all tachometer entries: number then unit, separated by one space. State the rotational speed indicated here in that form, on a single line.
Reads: 7500 rpm
